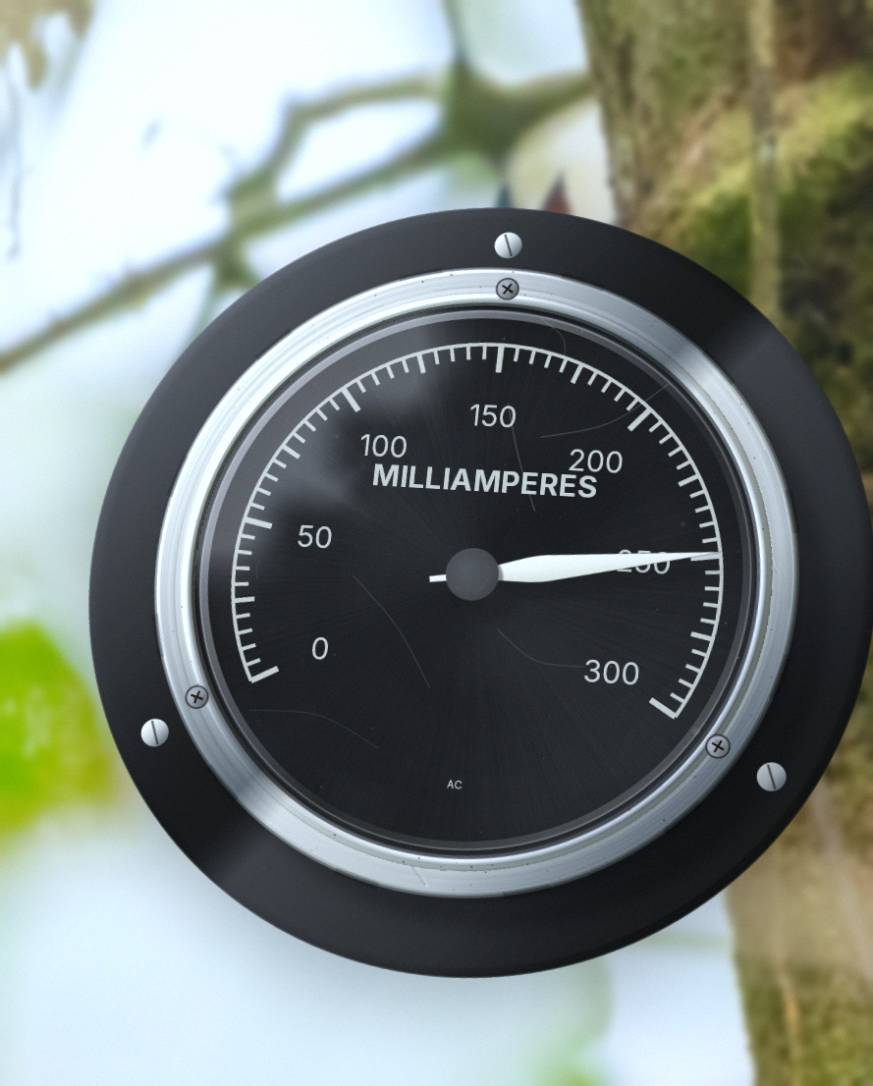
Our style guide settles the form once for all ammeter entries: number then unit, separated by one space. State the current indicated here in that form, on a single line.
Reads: 250 mA
